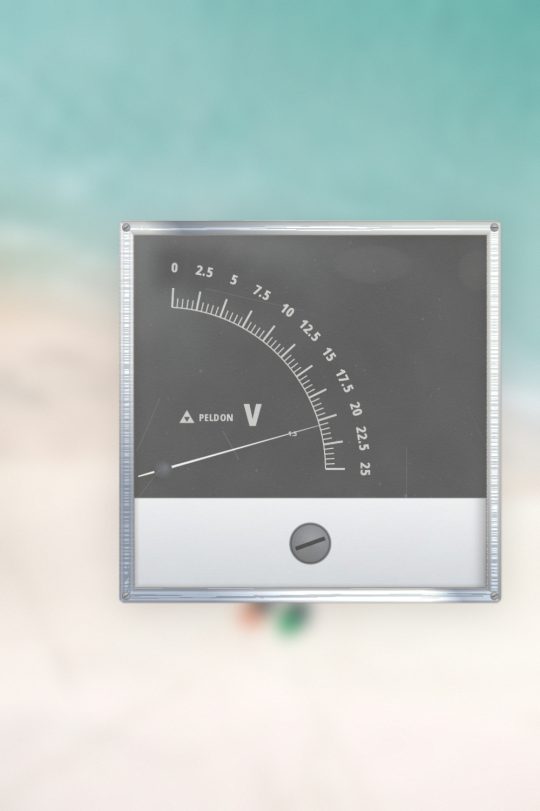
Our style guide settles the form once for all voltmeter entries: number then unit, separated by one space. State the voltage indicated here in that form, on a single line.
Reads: 20.5 V
